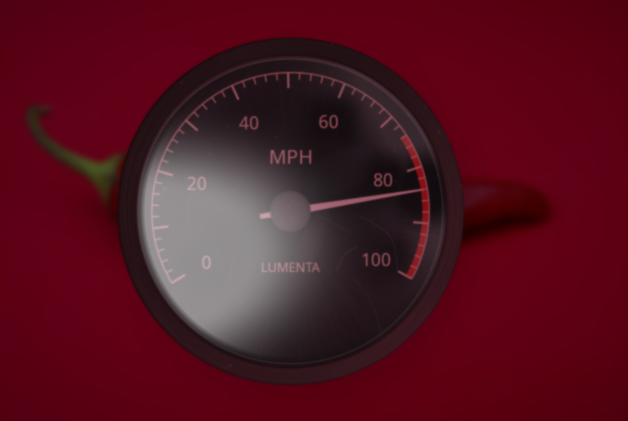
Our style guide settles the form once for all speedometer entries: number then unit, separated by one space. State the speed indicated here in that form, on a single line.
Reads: 84 mph
